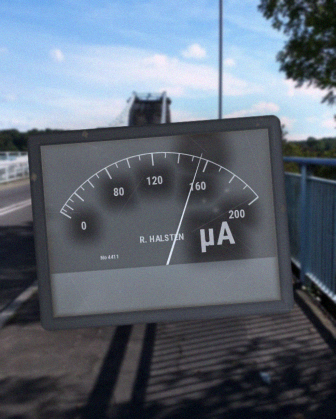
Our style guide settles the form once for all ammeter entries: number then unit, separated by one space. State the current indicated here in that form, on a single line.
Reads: 155 µA
